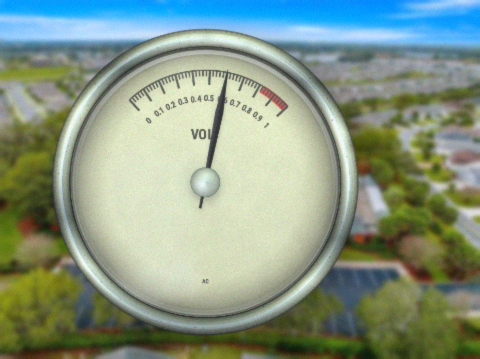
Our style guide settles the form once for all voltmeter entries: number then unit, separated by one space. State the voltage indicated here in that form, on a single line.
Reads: 0.6 V
